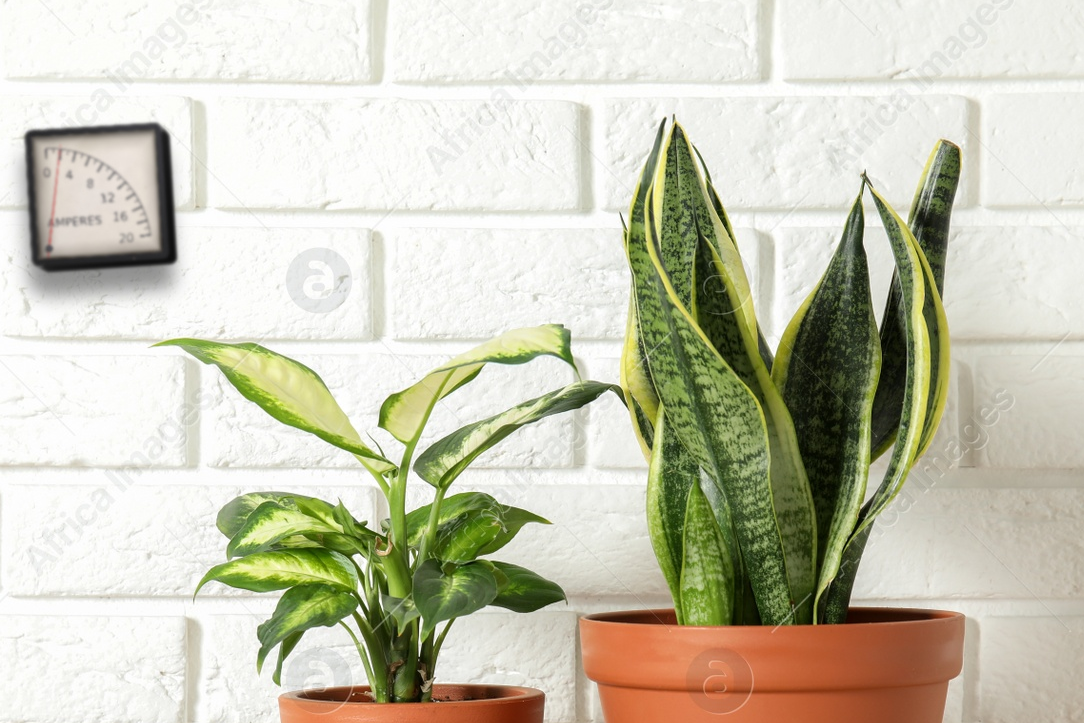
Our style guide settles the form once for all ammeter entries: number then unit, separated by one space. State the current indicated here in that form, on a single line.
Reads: 2 A
